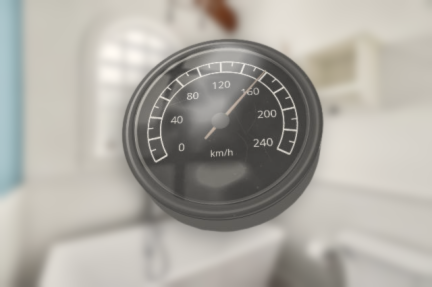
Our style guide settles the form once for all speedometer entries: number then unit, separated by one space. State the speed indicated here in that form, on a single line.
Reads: 160 km/h
